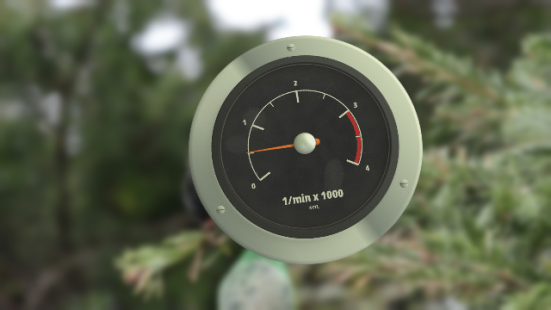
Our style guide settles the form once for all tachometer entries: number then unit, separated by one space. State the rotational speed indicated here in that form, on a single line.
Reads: 500 rpm
